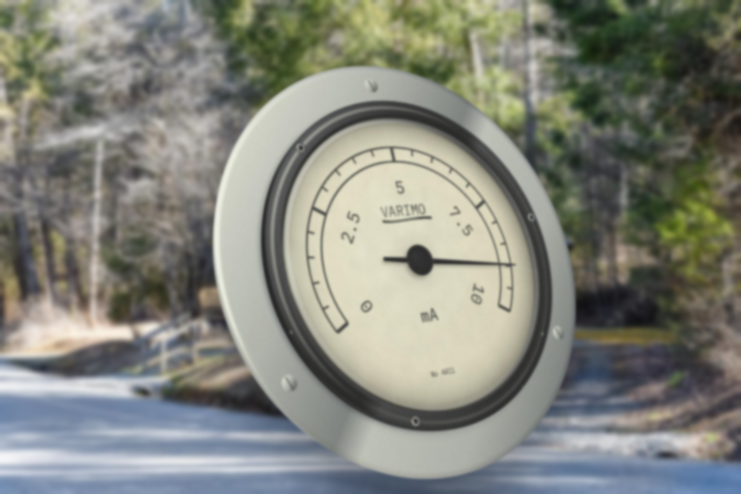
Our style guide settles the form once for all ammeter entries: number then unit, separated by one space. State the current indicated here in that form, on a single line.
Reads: 9 mA
